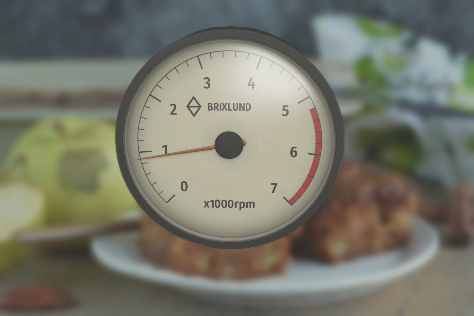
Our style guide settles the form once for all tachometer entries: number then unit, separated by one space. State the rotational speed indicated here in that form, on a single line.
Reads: 900 rpm
